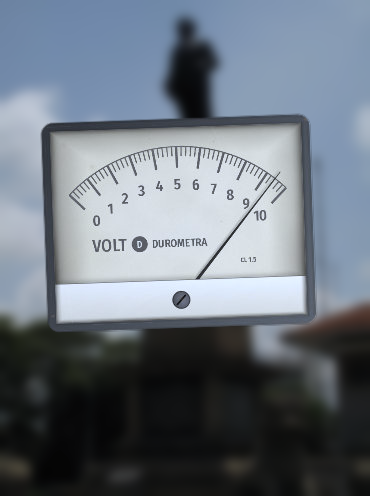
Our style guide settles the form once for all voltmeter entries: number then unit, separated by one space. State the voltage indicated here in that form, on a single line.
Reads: 9.4 V
